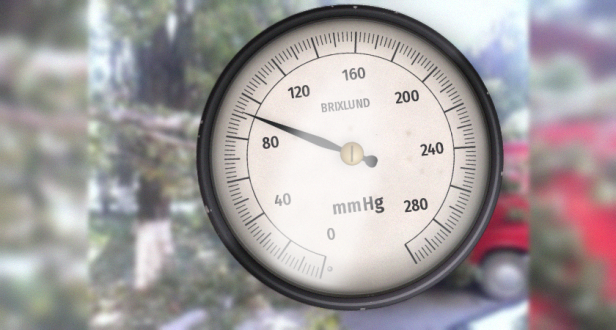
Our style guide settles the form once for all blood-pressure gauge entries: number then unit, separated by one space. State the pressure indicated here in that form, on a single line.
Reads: 92 mmHg
